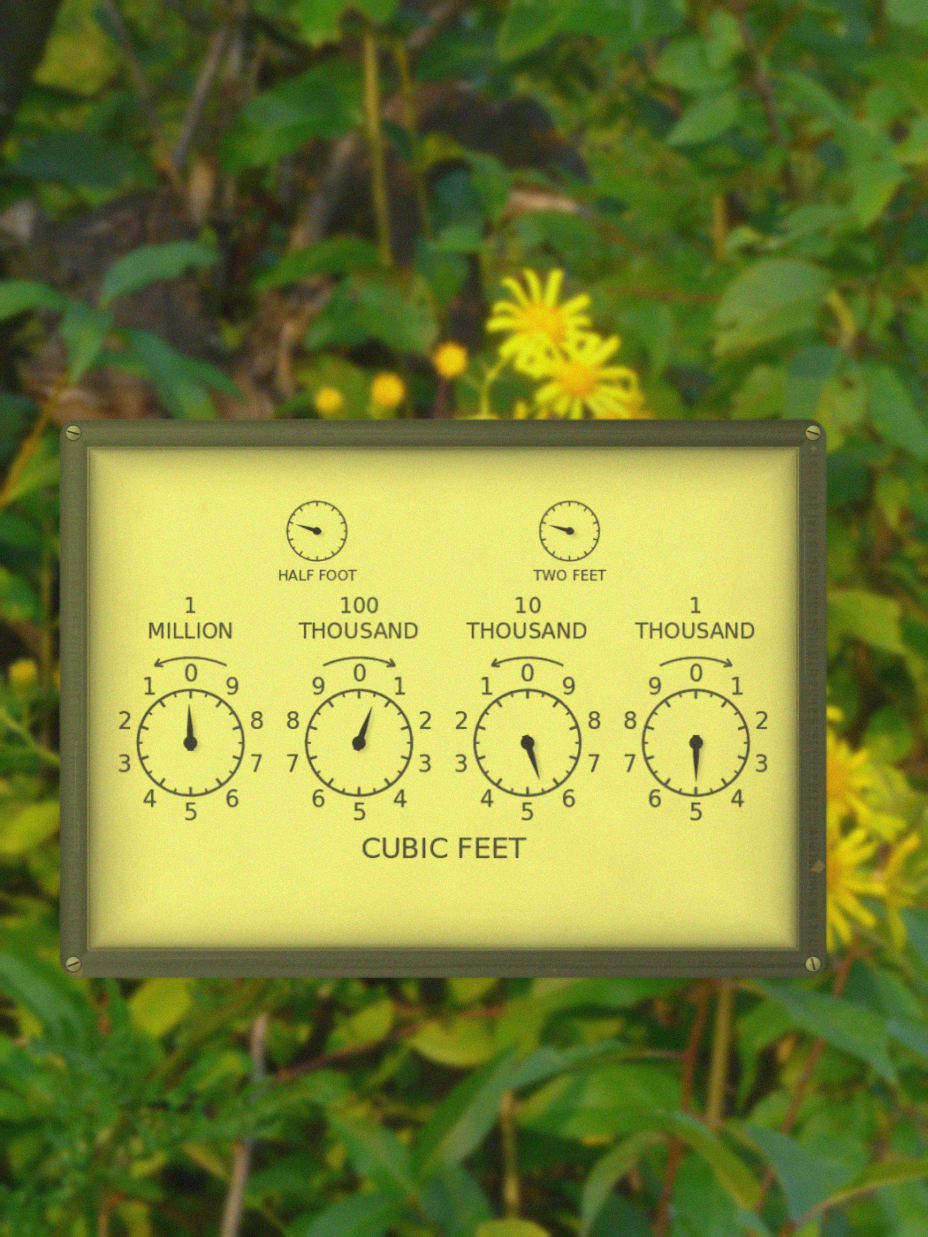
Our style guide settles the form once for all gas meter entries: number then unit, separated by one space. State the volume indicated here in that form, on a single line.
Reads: 5500 ft³
